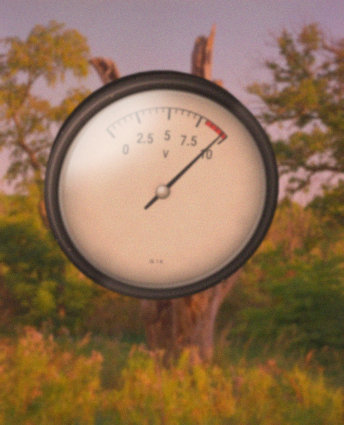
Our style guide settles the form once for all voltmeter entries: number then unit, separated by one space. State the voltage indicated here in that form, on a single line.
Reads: 9.5 V
